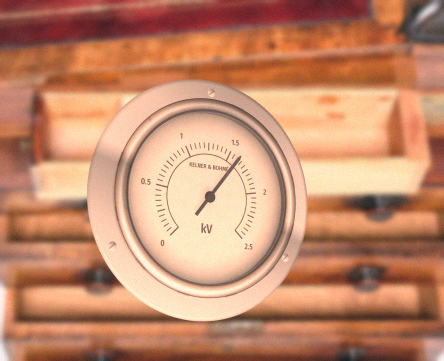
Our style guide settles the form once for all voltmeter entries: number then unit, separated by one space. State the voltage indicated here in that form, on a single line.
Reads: 1.6 kV
